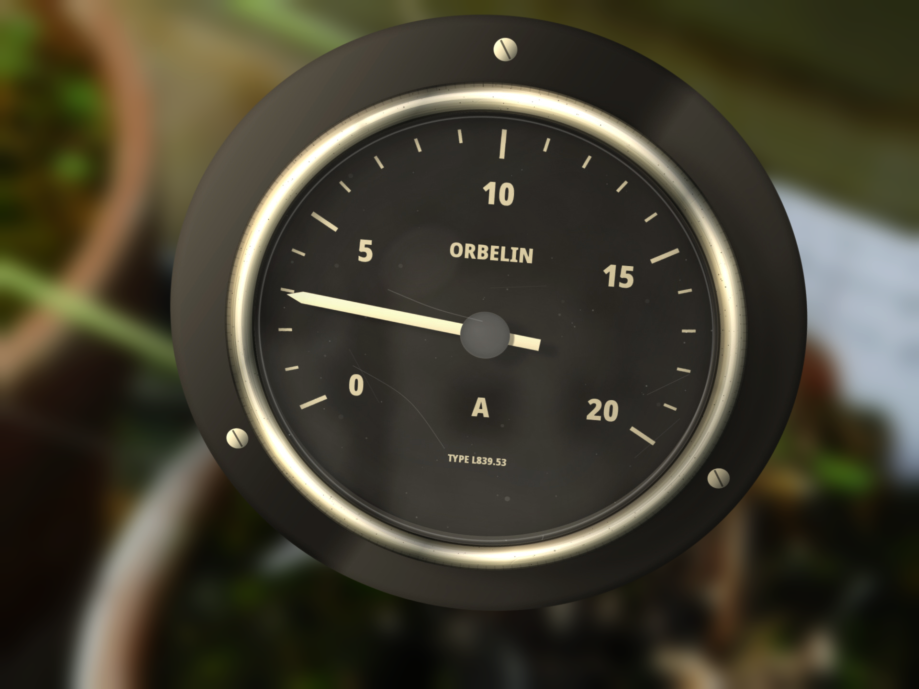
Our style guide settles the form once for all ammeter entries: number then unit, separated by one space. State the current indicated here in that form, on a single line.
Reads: 3 A
